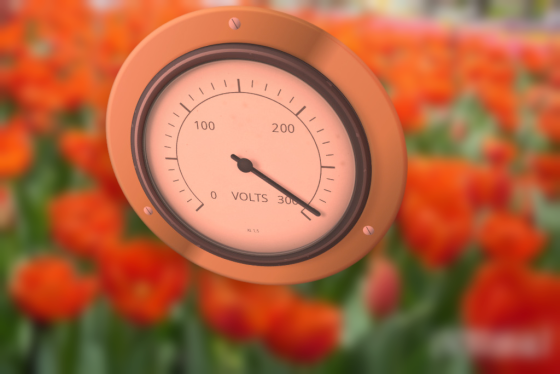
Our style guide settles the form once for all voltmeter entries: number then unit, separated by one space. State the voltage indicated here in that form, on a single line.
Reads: 290 V
